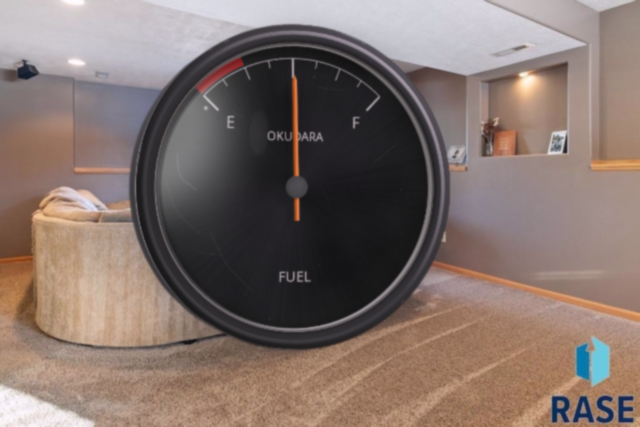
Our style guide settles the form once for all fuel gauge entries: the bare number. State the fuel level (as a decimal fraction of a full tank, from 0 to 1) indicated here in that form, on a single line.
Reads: 0.5
